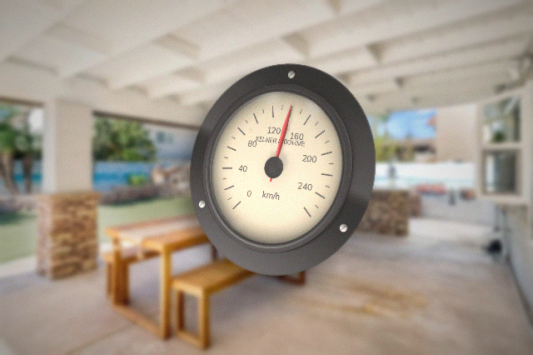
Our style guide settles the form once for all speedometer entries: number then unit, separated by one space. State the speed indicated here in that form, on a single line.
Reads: 140 km/h
